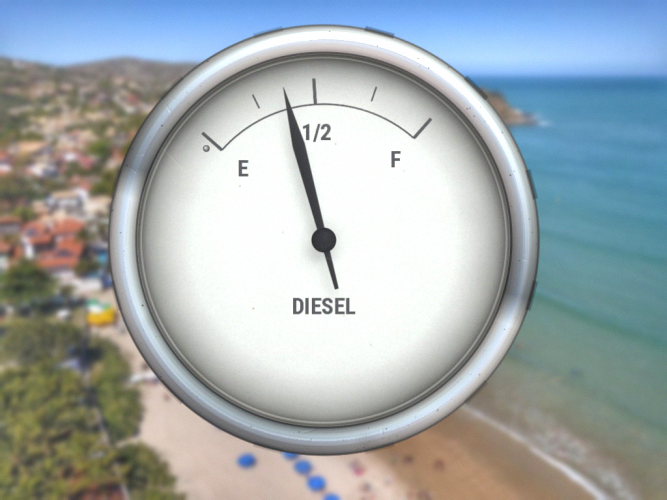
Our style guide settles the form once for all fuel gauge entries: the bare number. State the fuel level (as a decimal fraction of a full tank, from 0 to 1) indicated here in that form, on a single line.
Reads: 0.375
